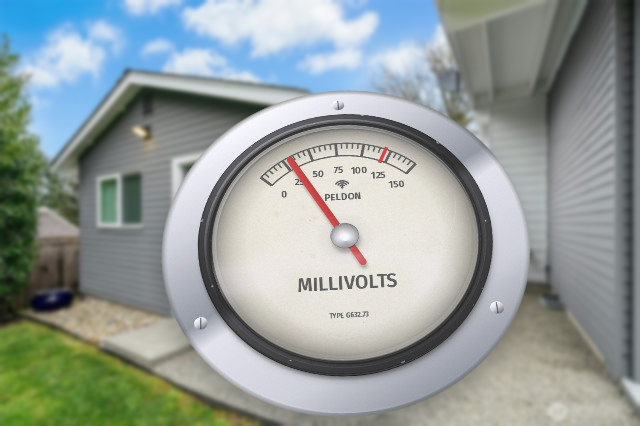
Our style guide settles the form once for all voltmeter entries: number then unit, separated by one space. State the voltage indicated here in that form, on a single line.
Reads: 30 mV
